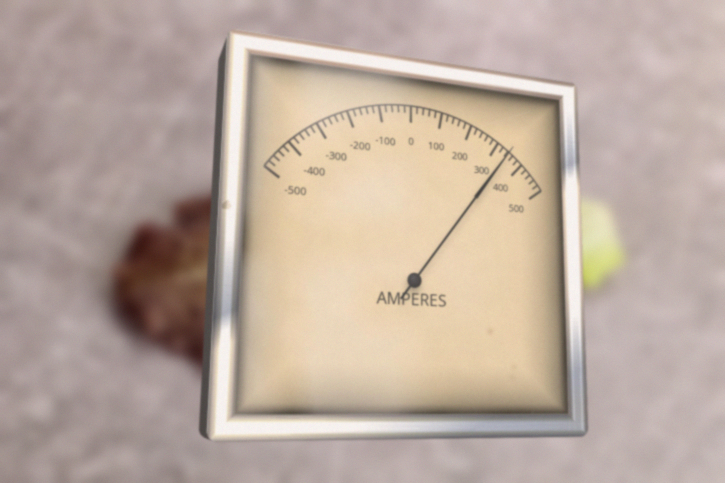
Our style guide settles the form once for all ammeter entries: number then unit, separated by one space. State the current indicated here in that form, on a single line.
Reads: 340 A
